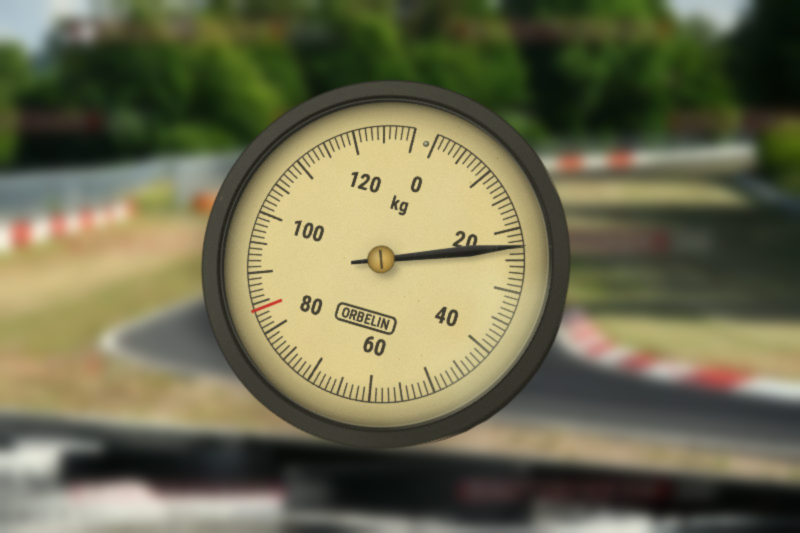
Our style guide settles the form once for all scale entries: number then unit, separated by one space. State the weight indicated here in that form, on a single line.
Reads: 23 kg
